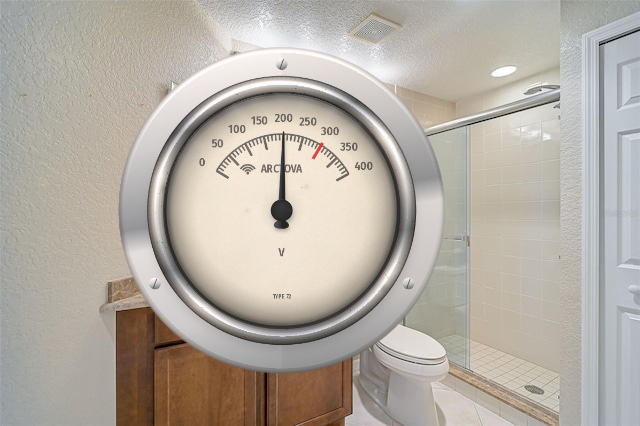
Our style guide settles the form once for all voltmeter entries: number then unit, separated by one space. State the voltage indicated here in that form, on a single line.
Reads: 200 V
